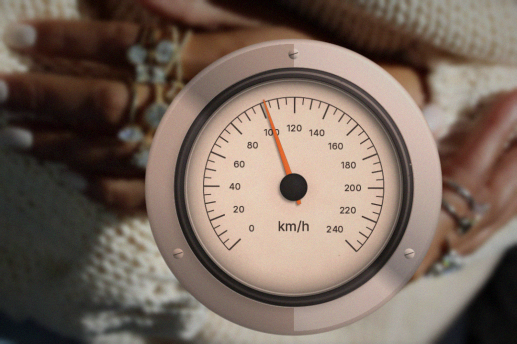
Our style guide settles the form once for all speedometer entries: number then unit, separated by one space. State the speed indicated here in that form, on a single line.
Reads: 102.5 km/h
